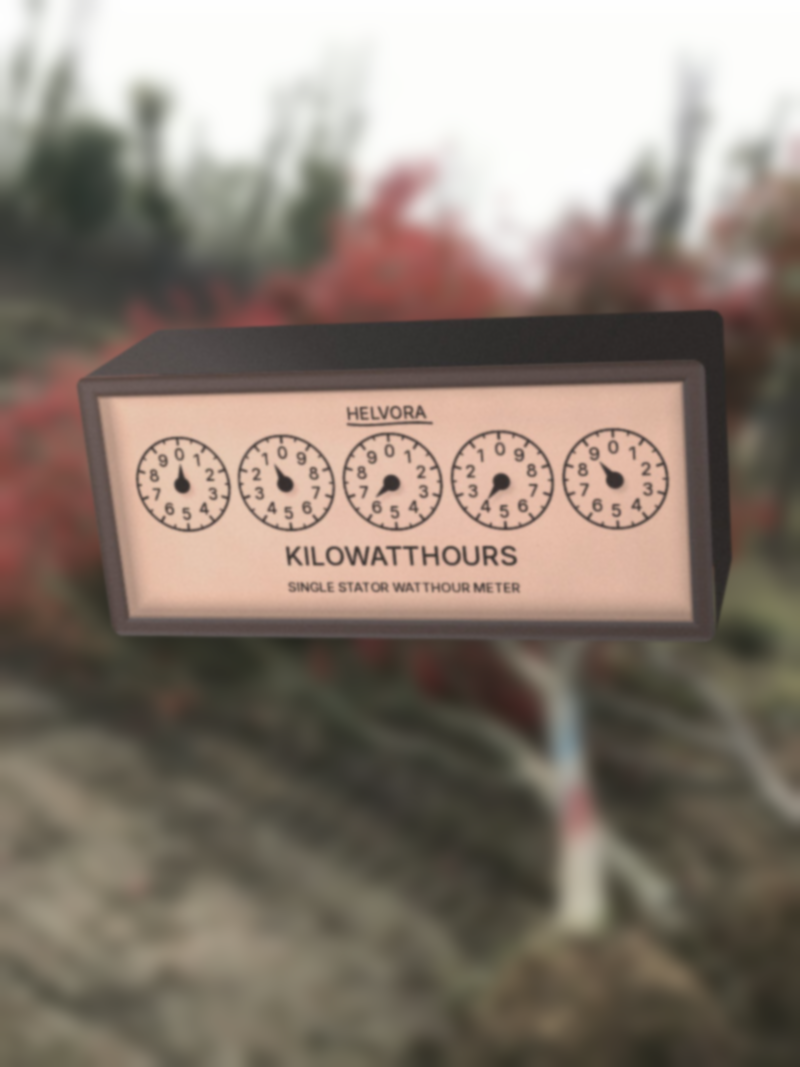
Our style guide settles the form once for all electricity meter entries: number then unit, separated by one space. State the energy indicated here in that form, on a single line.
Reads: 639 kWh
